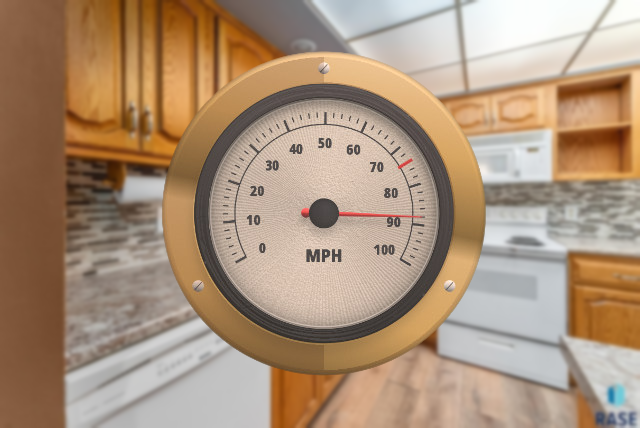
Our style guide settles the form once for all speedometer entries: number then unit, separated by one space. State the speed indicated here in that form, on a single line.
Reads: 88 mph
